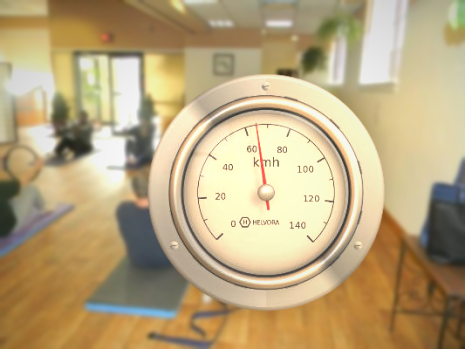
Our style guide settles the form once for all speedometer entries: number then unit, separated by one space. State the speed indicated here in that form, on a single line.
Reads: 65 km/h
